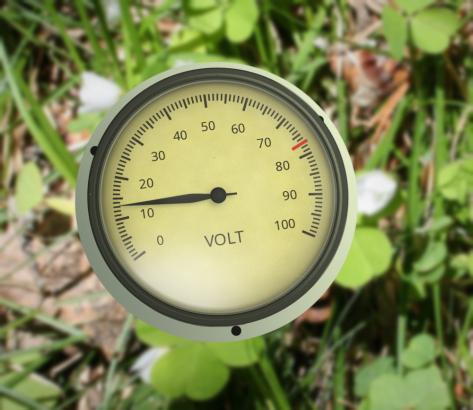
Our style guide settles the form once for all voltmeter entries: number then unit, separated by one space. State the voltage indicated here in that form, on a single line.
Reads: 13 V
